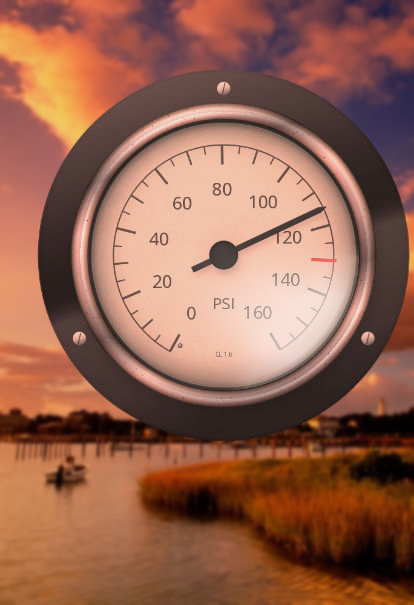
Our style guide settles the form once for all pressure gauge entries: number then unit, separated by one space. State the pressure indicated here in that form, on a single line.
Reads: 115 psi
